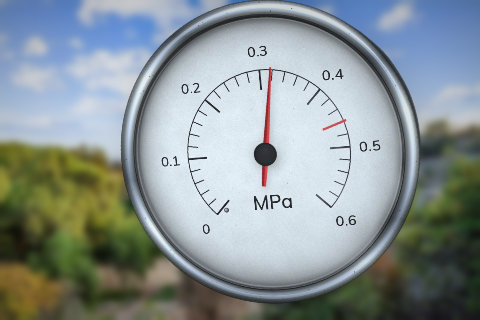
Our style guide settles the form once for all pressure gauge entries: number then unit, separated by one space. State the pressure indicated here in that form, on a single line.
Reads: 0.32 MPa
